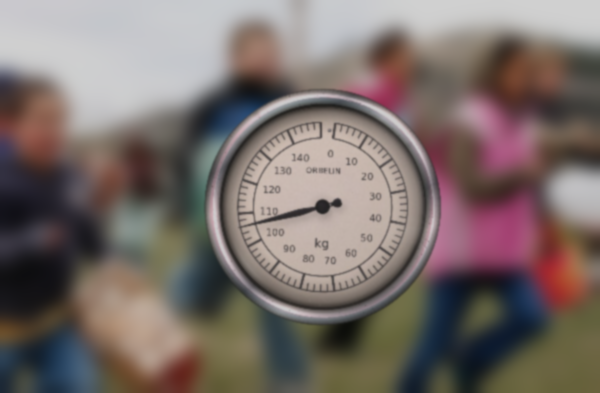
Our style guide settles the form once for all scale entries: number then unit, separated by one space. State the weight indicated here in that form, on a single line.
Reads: 106 kg
